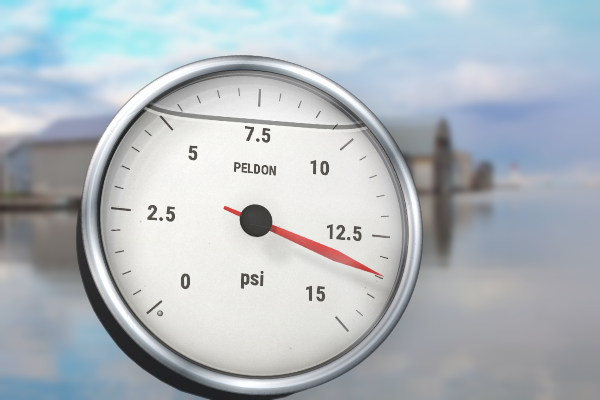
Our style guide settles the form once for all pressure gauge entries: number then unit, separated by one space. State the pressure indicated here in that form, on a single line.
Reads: 13.5 psi
